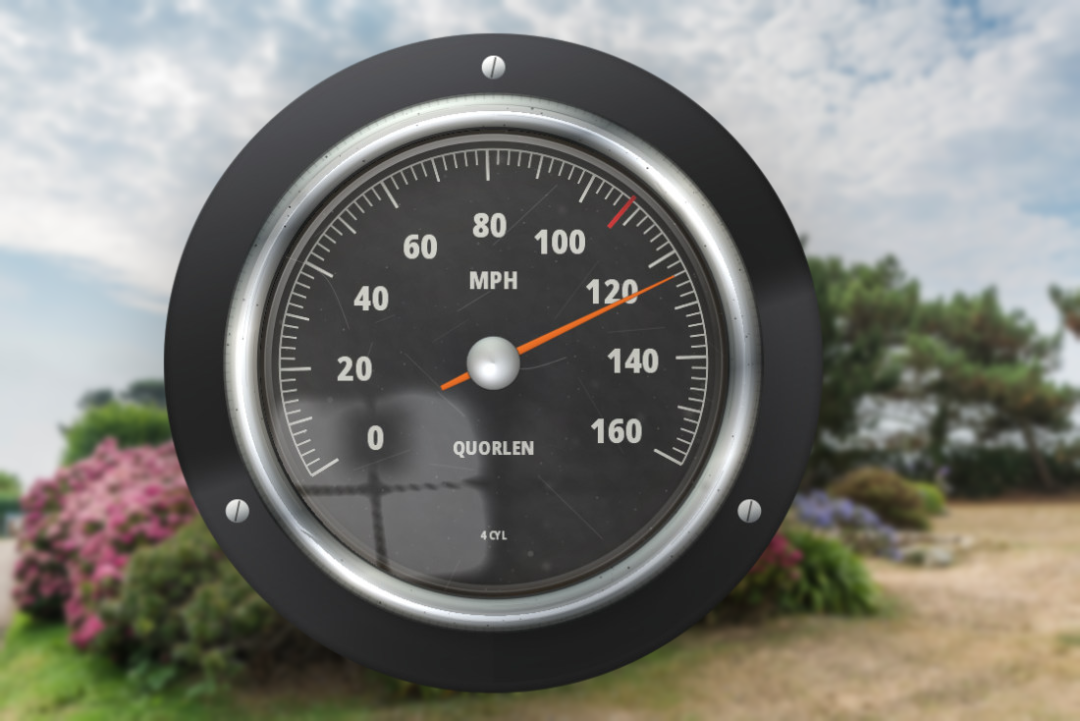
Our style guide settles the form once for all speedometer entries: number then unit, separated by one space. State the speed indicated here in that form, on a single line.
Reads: 124 mph
